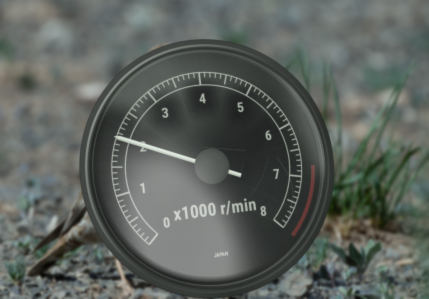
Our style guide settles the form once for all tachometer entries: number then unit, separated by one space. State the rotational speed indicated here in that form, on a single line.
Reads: 2000 rpm
